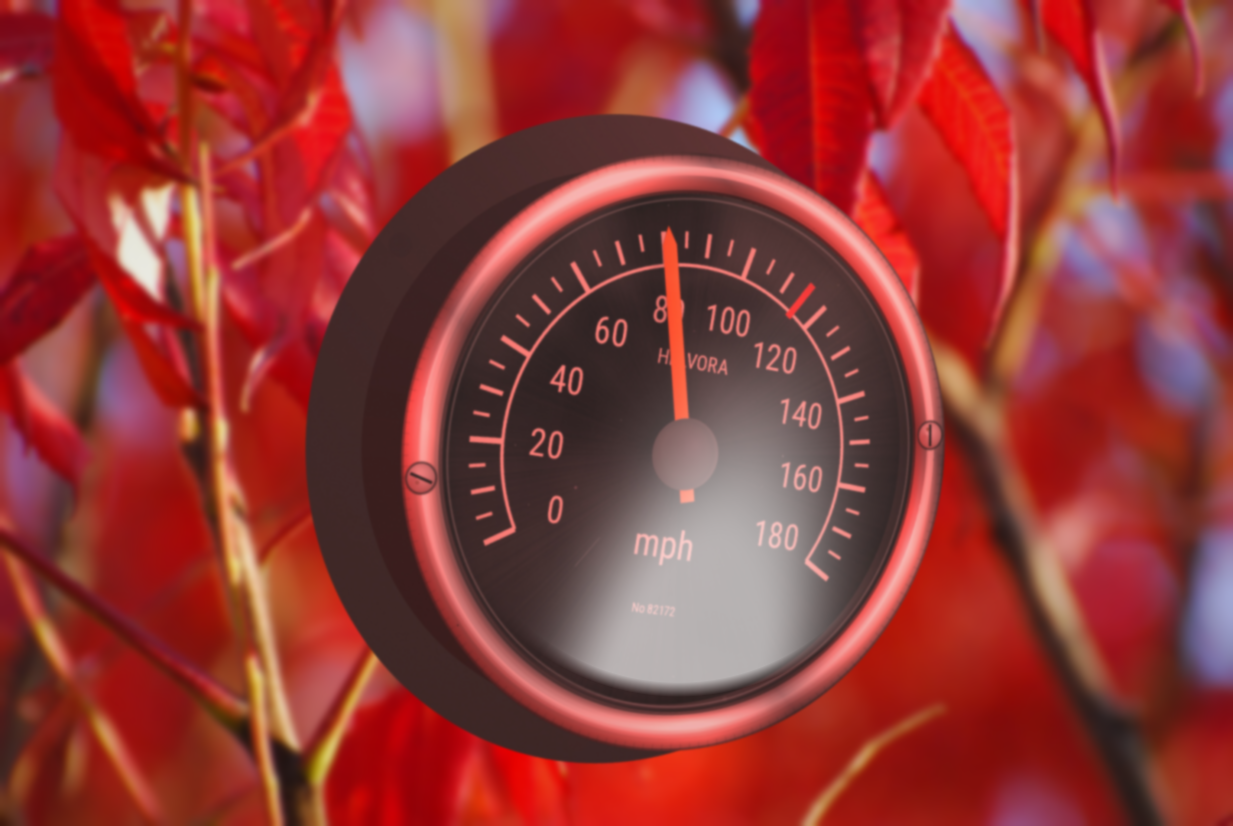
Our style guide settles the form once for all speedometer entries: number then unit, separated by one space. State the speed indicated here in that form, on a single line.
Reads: 80 mph
